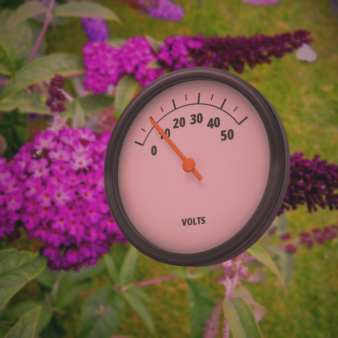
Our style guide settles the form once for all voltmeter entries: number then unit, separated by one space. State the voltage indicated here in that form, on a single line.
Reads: 10 V
